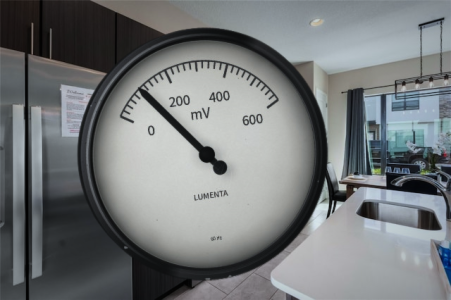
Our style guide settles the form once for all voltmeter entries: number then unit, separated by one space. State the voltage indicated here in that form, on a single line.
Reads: 100 mV
